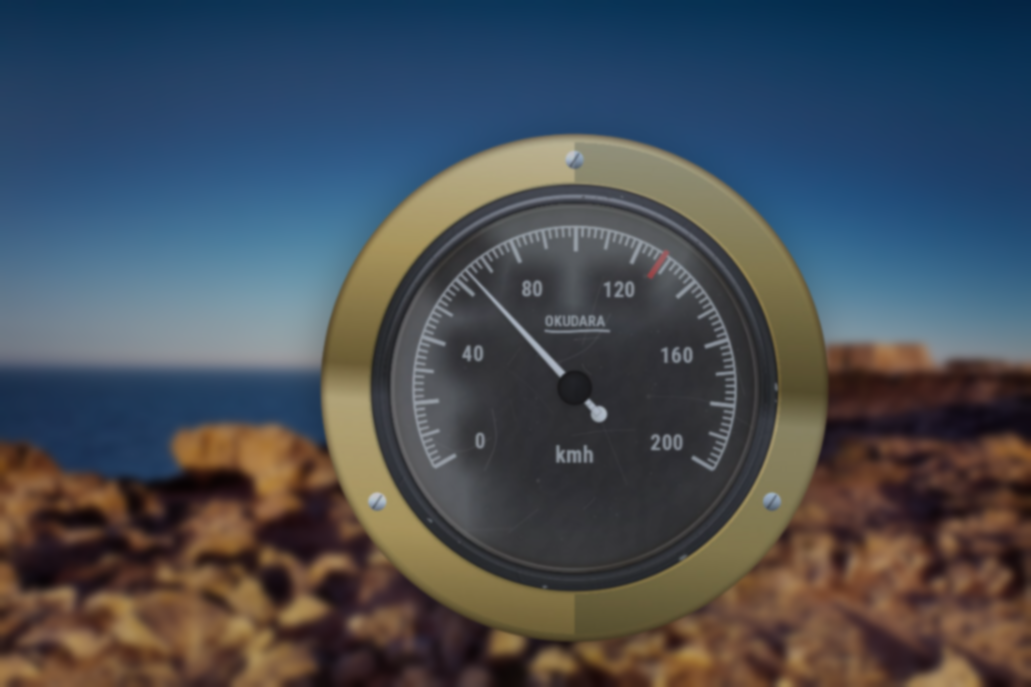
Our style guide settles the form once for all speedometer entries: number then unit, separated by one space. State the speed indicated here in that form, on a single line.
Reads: 64 km/h
